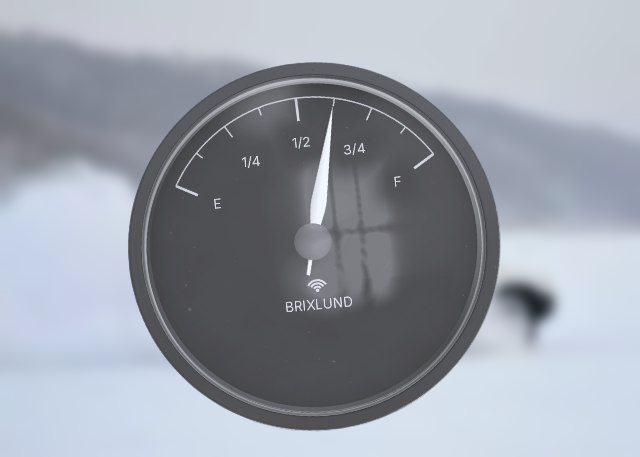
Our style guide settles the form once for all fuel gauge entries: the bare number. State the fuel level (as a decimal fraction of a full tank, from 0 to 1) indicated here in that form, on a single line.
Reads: 0.625
